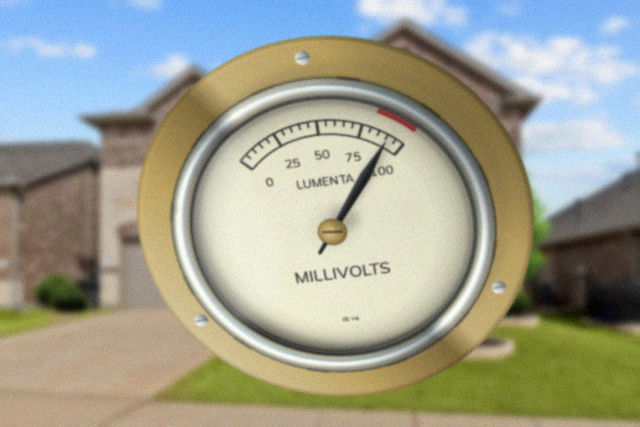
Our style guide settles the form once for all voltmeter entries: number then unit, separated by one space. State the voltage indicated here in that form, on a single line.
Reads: 90 mV
